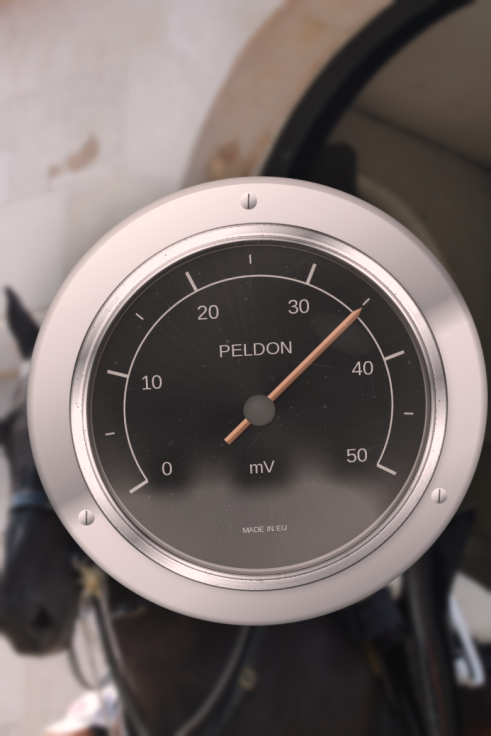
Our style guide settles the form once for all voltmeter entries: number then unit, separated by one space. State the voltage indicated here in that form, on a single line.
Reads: 35 mV
